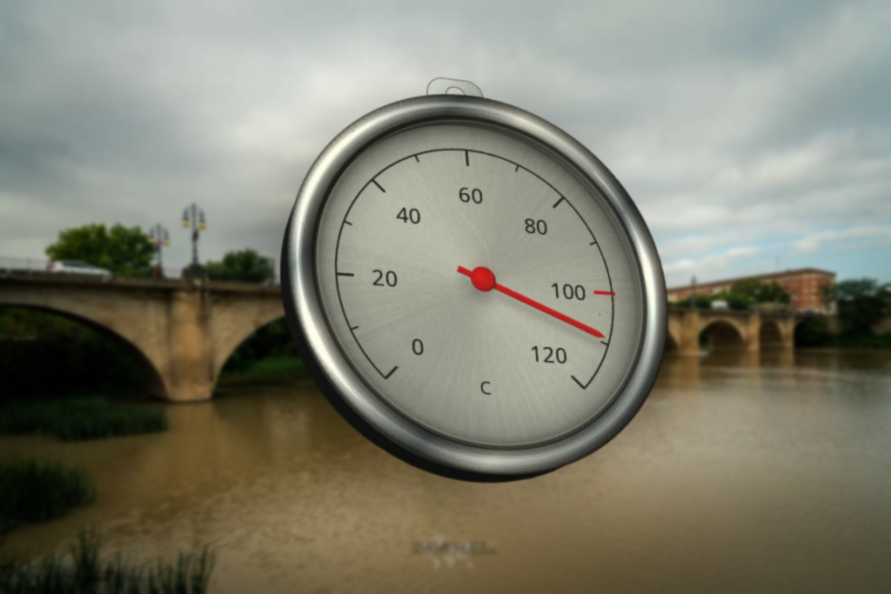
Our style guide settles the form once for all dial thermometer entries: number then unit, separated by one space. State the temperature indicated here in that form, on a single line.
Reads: 110 °C
